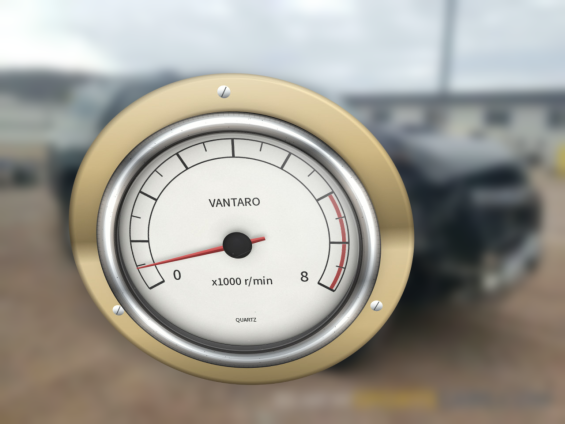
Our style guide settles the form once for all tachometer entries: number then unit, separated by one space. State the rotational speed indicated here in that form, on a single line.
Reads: 500 rpm
